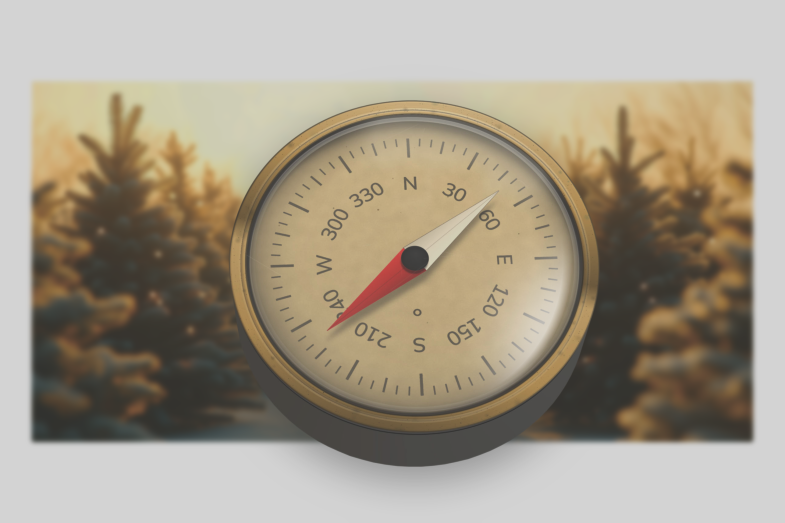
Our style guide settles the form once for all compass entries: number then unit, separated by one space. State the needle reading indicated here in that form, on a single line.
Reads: 230 °
